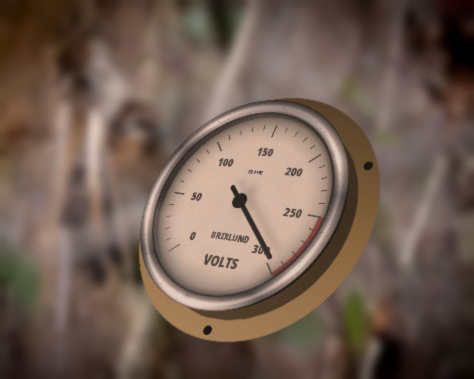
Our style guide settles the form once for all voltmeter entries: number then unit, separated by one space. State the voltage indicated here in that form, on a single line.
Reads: 295 V
